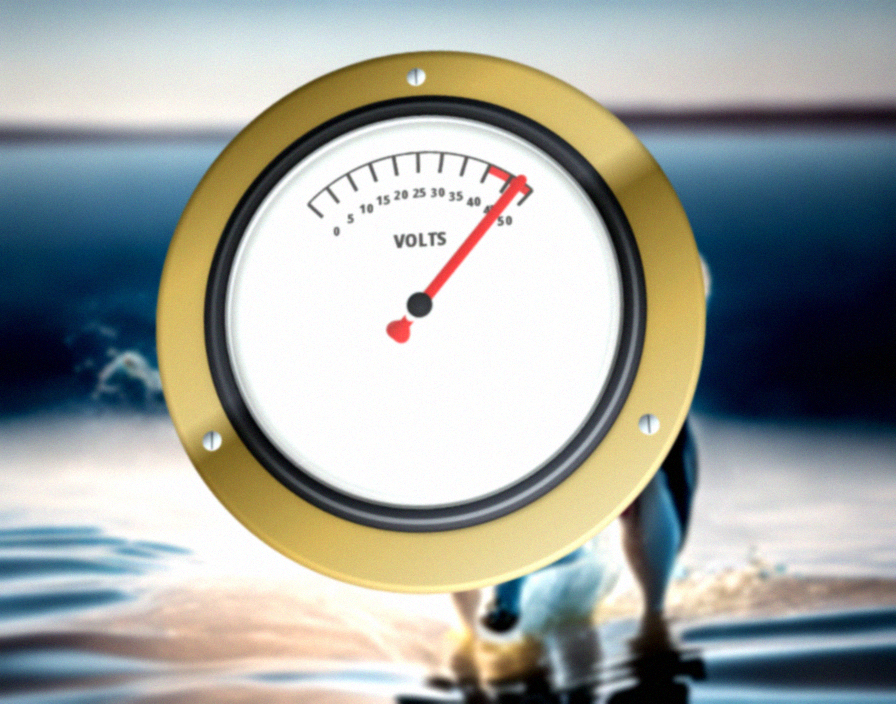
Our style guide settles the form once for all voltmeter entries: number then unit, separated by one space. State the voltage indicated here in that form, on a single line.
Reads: 47.5 V
